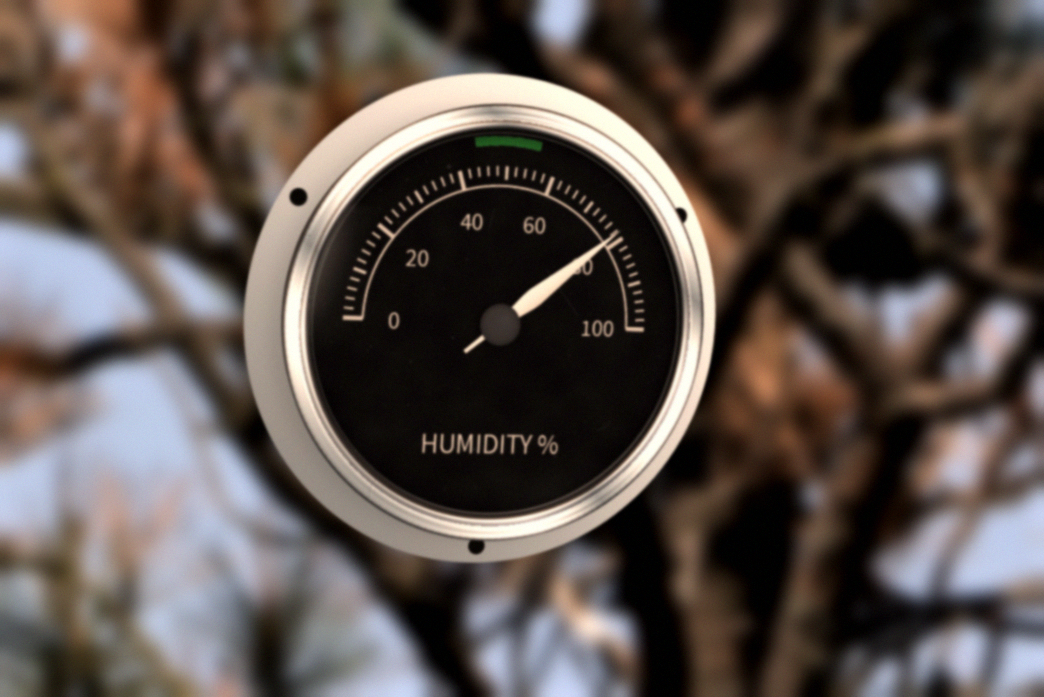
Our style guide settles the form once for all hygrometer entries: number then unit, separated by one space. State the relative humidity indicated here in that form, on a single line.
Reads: 78 %
